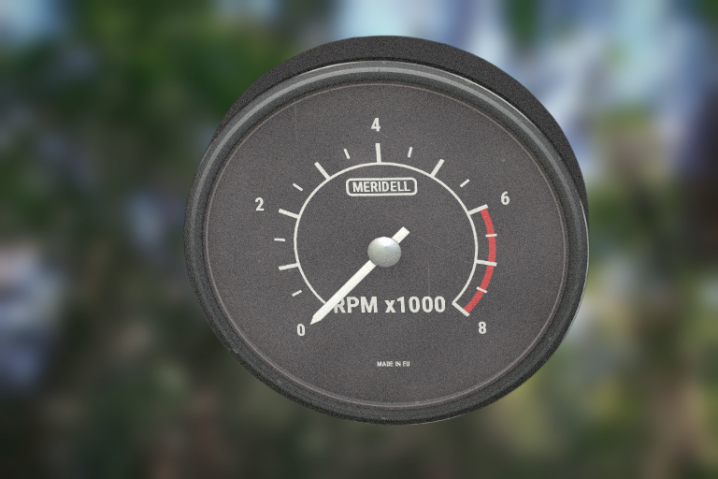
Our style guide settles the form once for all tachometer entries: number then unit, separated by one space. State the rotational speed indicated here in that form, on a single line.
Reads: 0 rpm
